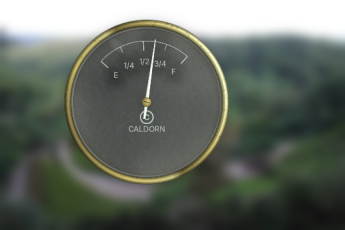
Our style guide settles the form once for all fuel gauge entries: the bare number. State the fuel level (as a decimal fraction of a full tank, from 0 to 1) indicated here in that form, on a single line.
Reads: 0.625
